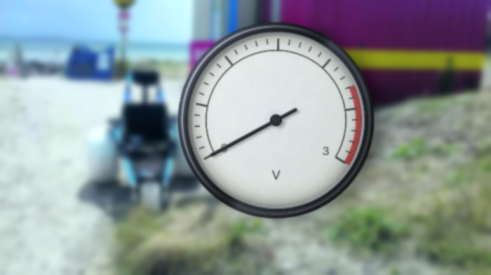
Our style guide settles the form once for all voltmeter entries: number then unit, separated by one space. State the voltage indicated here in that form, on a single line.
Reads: 0 V
